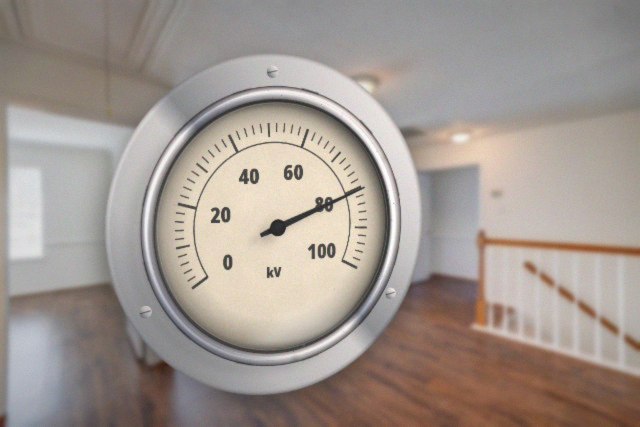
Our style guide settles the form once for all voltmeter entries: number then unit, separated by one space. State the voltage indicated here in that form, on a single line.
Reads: 80 kV
